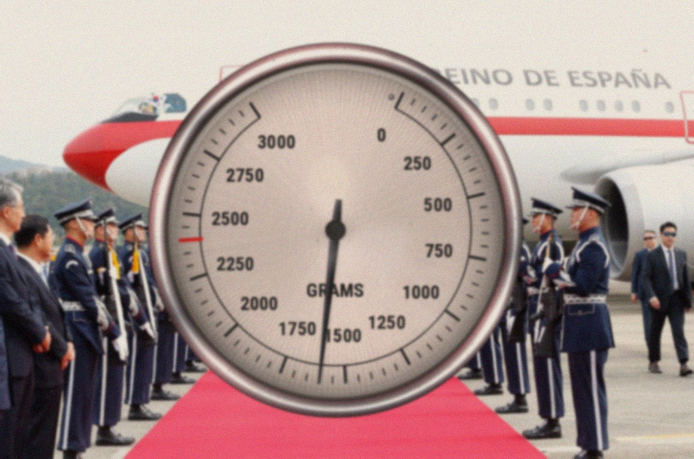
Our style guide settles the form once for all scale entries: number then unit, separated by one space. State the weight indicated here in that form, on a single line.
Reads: 1600 g
